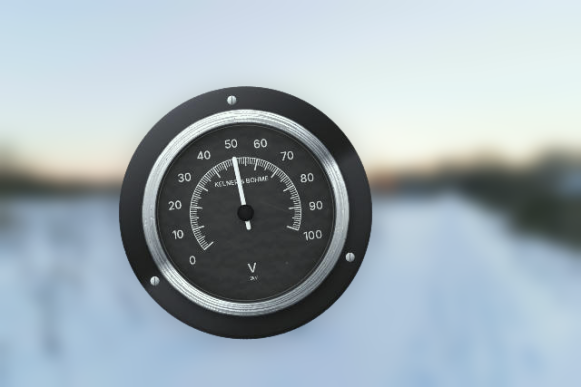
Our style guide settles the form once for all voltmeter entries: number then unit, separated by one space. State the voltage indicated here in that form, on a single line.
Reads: 50 V
